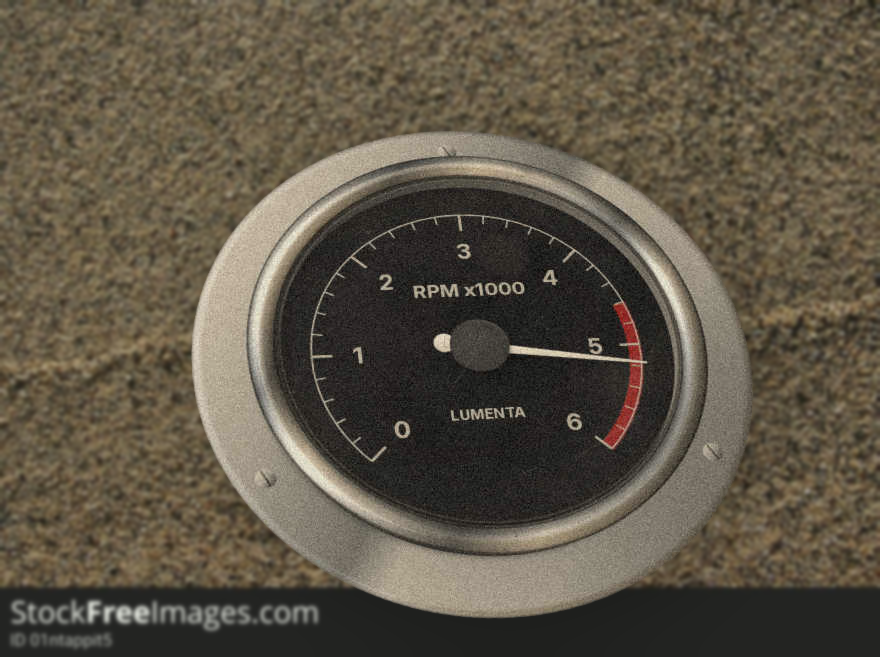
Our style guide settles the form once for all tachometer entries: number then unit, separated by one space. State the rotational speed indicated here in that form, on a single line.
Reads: 5200 rpm
